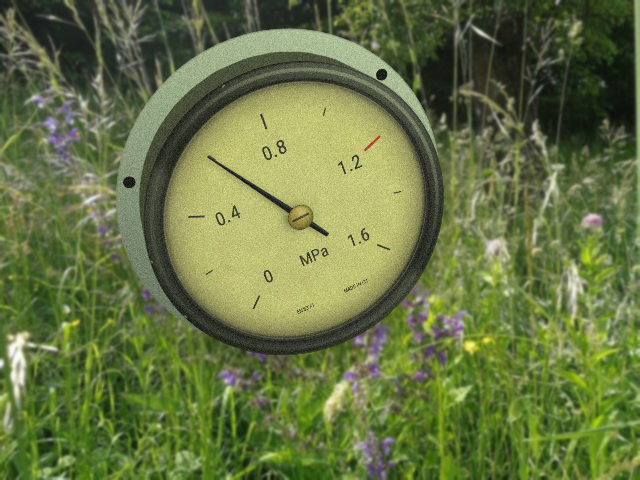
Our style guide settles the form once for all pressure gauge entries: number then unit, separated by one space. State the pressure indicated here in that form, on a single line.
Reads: 0.6 MPa
